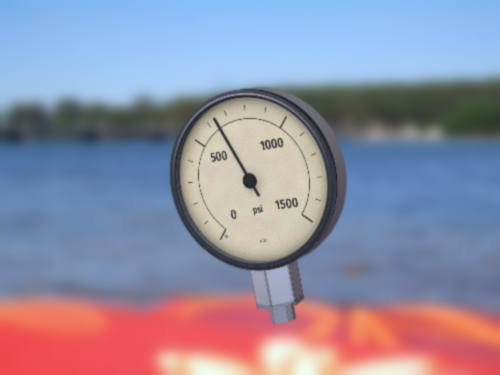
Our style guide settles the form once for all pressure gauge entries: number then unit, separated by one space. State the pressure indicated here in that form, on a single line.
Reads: 650 psi
